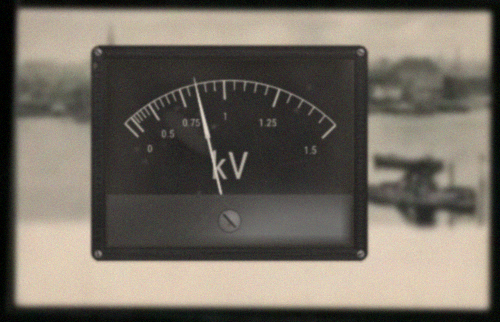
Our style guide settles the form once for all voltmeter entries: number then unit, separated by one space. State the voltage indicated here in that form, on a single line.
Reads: 0.85 kV
